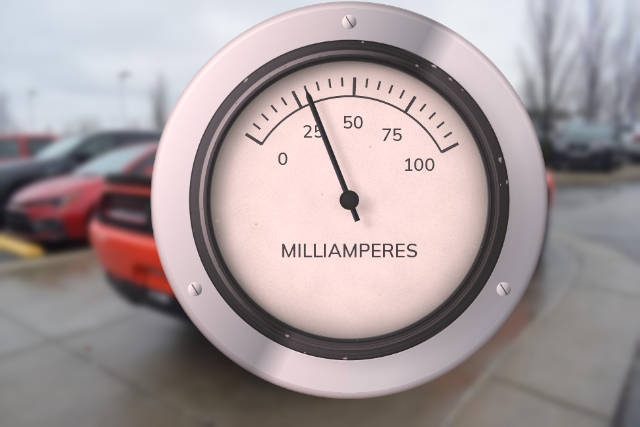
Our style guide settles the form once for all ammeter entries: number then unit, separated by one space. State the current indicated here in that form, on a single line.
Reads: 30 mA
